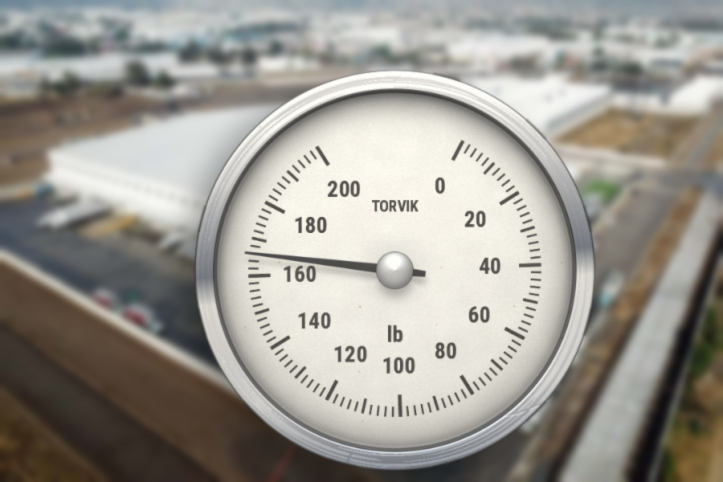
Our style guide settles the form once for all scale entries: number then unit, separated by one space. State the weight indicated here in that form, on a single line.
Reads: 166 lb
